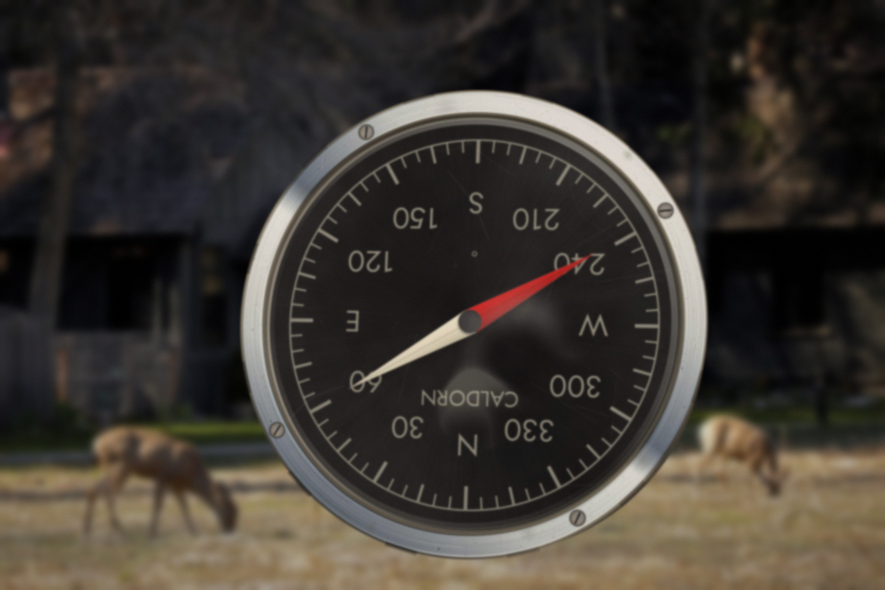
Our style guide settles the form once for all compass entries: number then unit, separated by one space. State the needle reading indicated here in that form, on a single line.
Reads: 240 °
